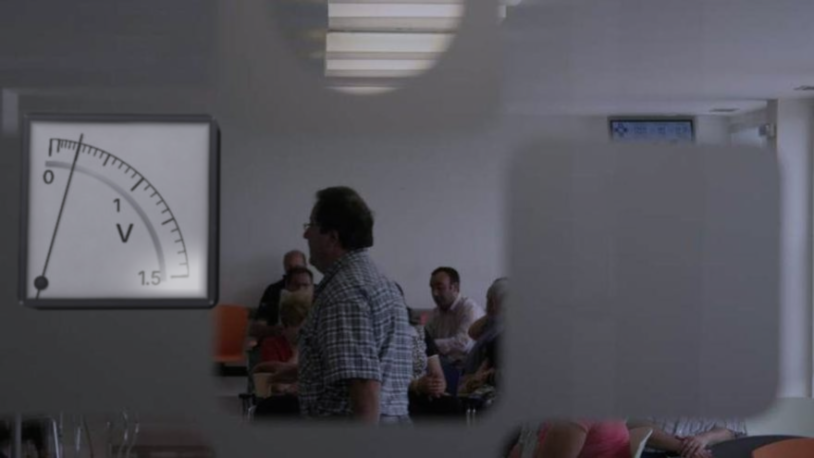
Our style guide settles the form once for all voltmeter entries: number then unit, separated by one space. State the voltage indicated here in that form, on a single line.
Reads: 0.5 V
